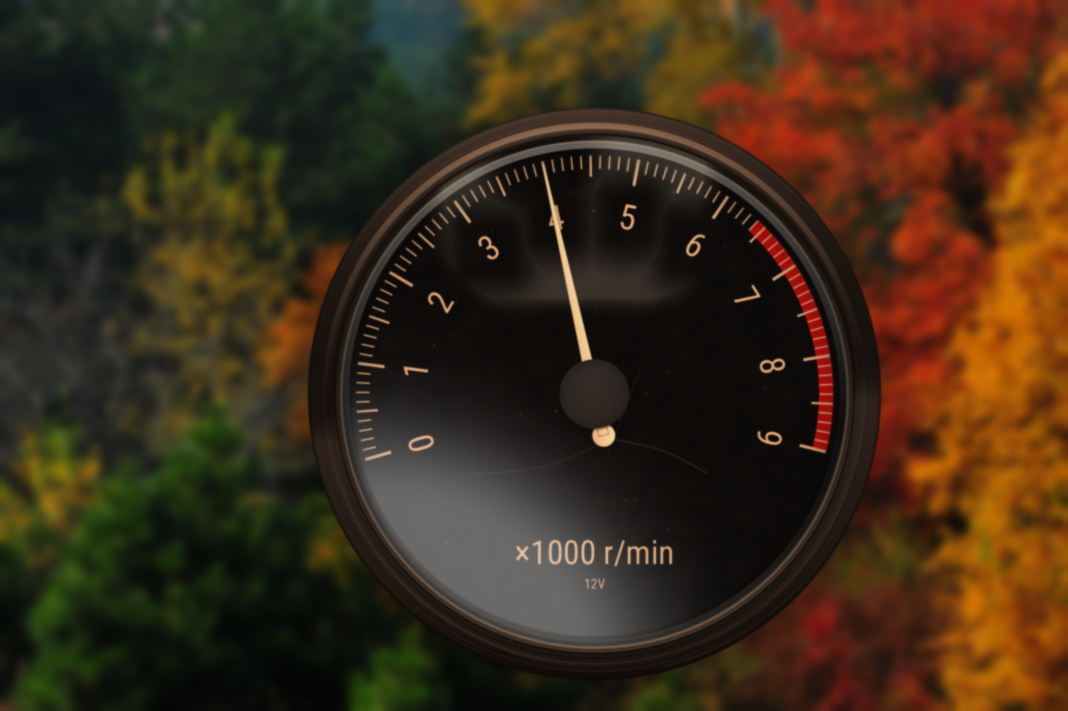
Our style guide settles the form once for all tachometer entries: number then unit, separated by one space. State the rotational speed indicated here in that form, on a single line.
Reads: 4000 rpm
